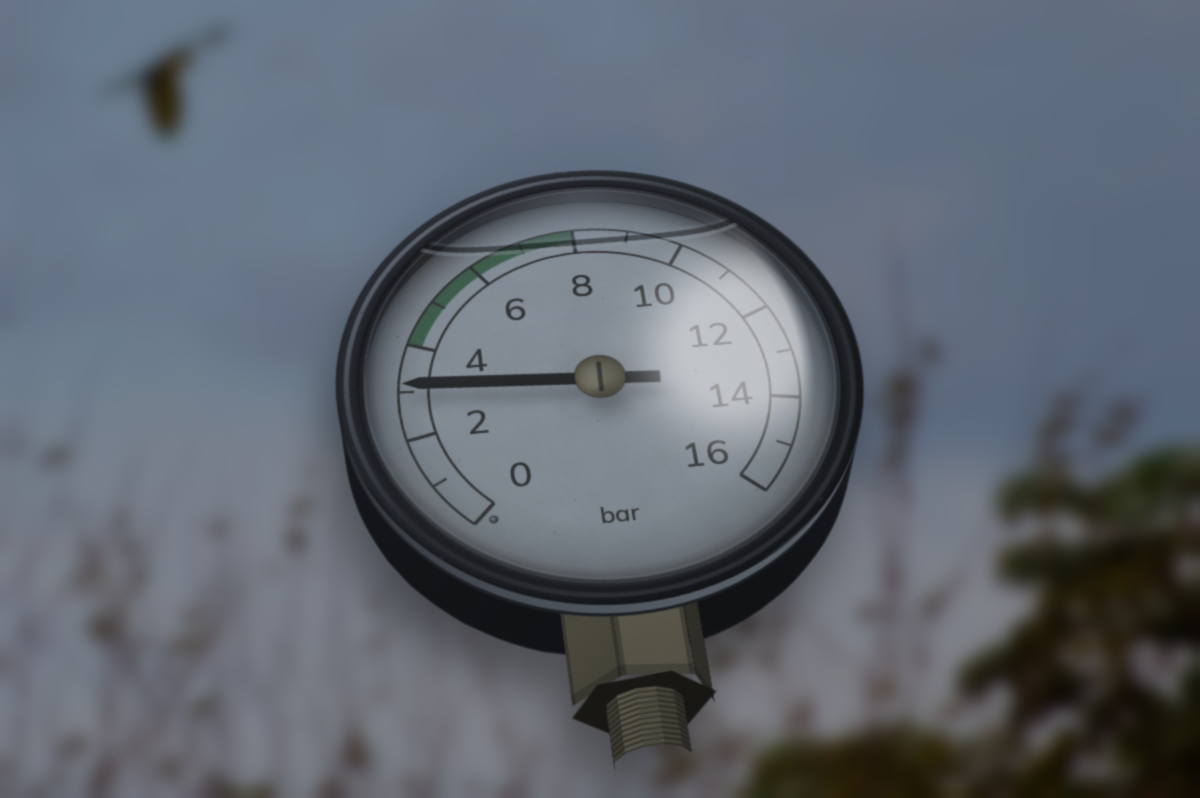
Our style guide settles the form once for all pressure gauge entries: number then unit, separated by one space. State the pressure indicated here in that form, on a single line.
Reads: 3 bar
